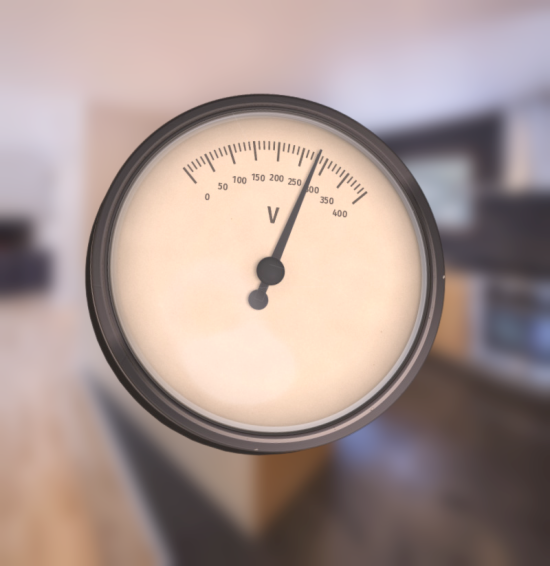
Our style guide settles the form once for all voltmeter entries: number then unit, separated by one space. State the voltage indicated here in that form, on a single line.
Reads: 280 V
